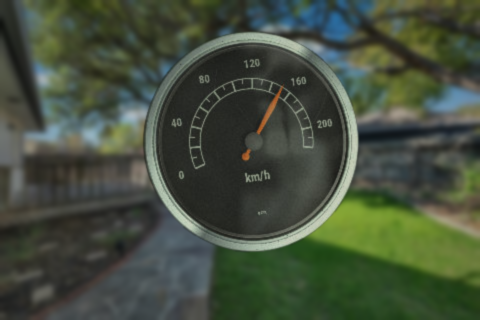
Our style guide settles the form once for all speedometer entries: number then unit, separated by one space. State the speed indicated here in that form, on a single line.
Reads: 150 km/h
